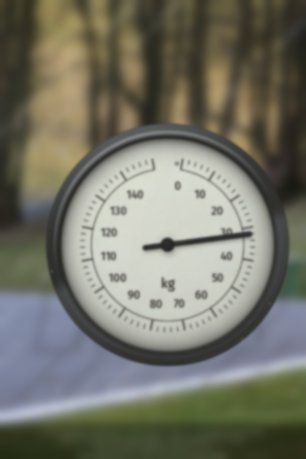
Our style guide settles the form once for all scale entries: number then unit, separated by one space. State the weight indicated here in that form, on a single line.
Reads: 32 kg
